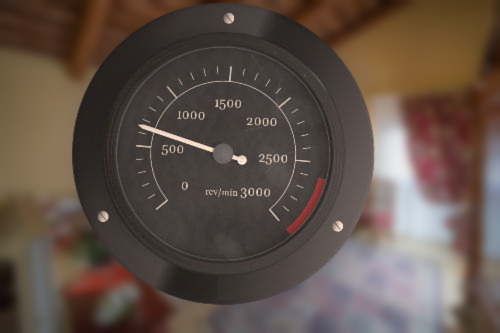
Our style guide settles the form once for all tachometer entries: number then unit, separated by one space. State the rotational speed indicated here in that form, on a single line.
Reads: 650 rpm
